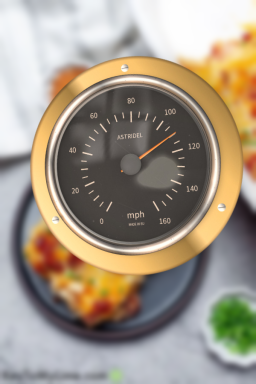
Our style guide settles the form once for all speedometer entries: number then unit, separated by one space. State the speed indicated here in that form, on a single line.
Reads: 110 mph
